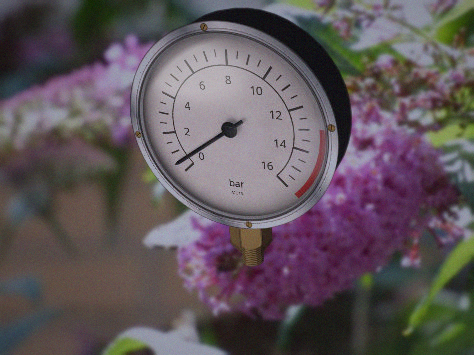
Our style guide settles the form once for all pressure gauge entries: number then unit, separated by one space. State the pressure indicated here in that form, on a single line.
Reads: 0.5 bar
